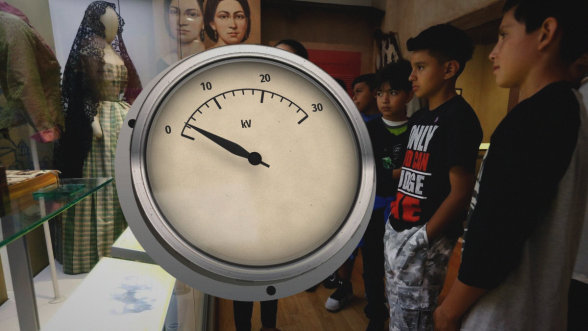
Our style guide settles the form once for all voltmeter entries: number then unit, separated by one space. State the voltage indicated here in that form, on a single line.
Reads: 2 kV
